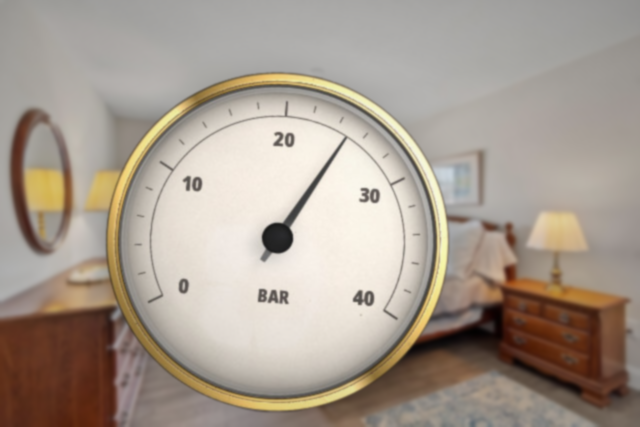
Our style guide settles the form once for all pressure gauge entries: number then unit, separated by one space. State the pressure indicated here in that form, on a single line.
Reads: 25 bar
